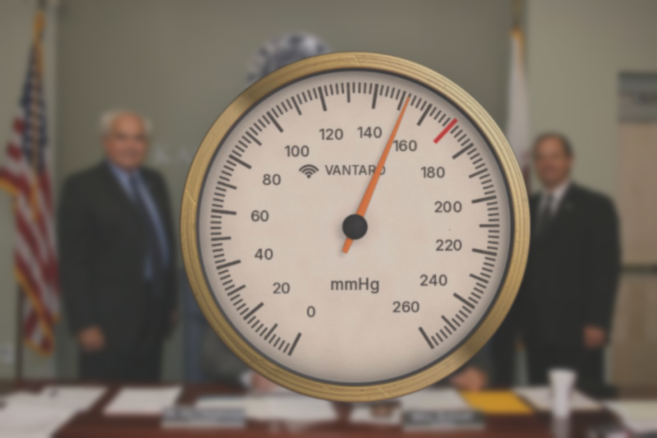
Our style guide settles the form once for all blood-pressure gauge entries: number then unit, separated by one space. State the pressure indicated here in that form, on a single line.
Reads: 152 mmHg
